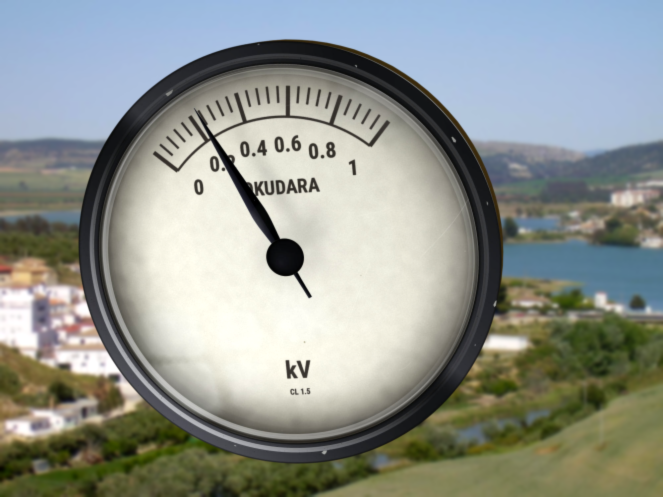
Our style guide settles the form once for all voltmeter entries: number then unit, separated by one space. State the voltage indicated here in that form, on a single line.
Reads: 0.24 kV
